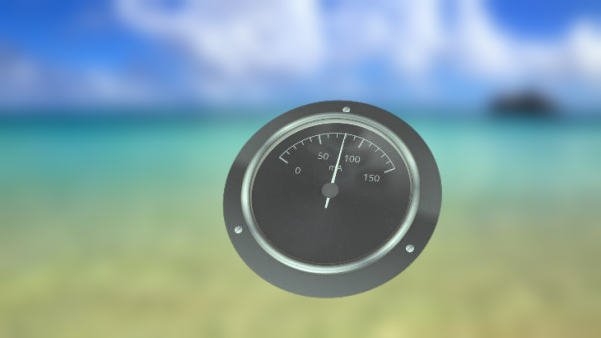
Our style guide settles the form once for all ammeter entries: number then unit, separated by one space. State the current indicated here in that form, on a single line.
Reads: 80 mA
